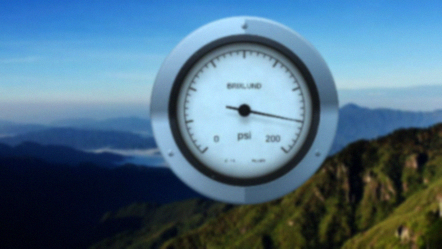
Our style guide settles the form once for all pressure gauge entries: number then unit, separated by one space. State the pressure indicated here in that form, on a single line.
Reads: 175 psi
